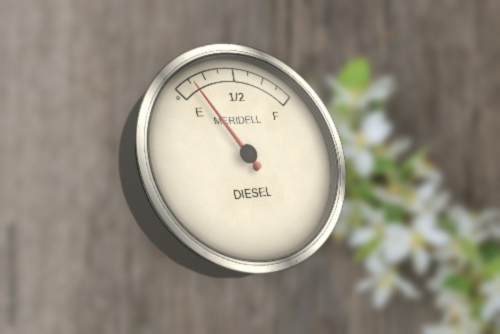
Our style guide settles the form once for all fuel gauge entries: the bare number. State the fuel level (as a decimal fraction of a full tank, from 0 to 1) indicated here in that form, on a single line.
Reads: 0.125
